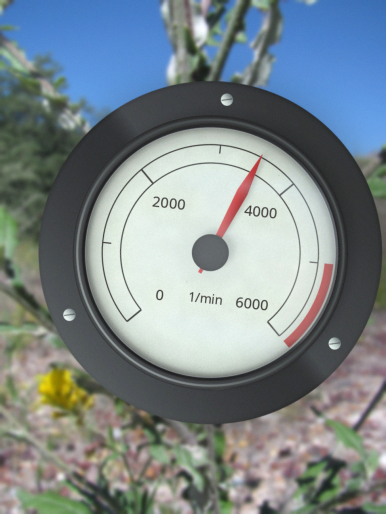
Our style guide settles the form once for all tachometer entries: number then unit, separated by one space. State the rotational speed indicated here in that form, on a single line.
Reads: 3500 rpm
